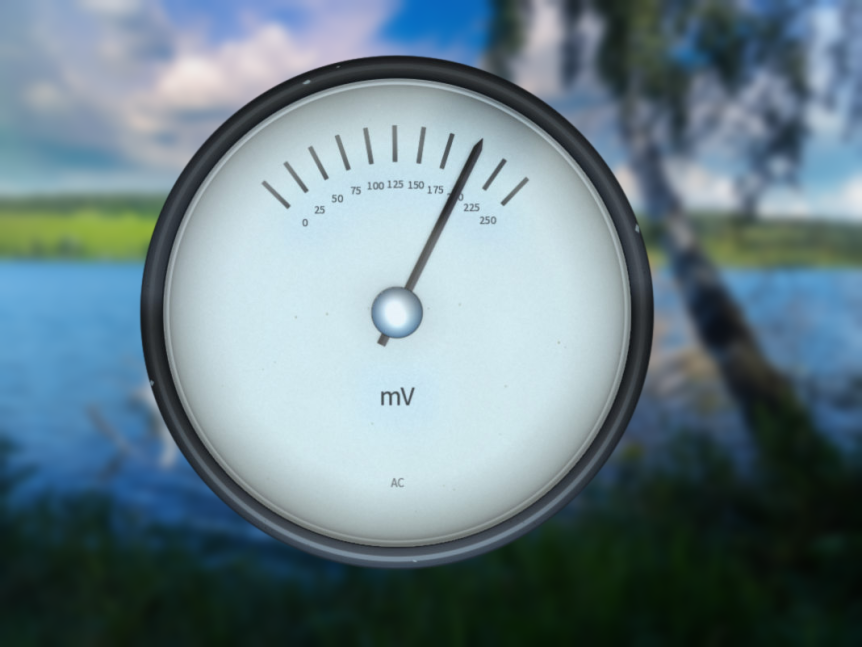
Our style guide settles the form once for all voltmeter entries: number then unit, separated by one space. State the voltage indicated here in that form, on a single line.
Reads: 200 mV
